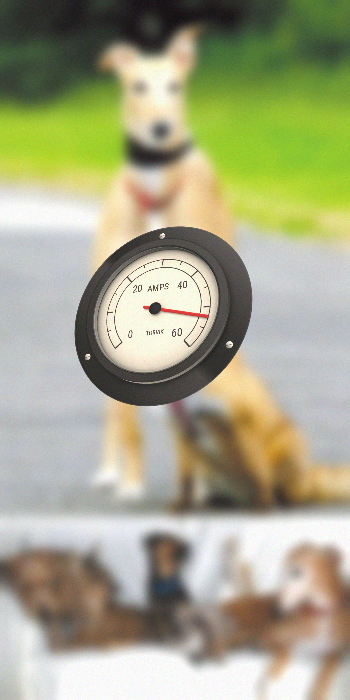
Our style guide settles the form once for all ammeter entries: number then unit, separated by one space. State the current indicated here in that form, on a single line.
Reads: 52.5 A
